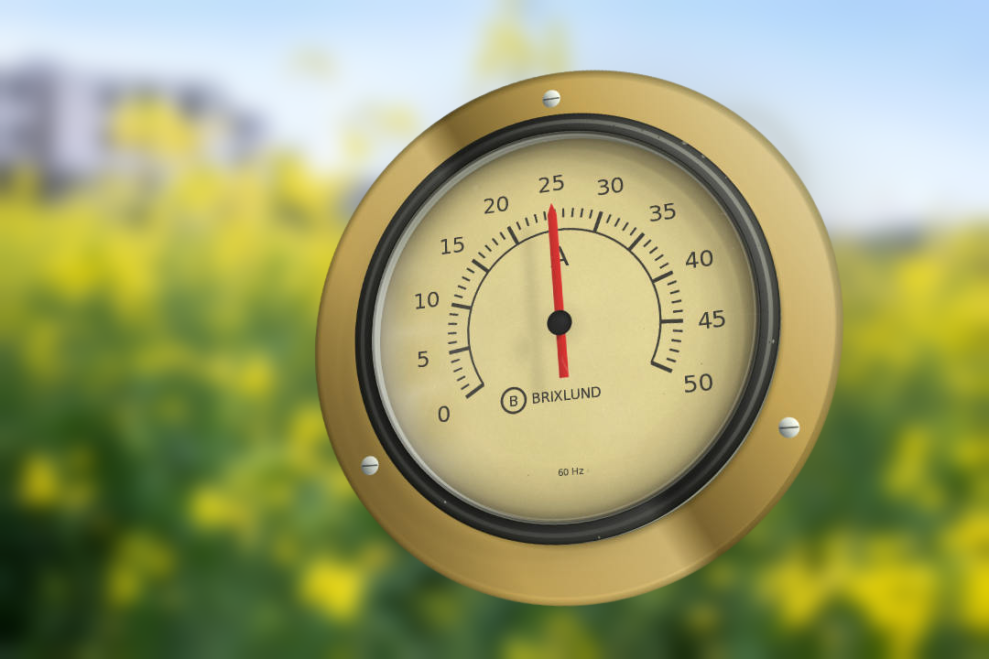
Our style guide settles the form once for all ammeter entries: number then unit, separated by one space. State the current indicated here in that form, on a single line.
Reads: 25 A
